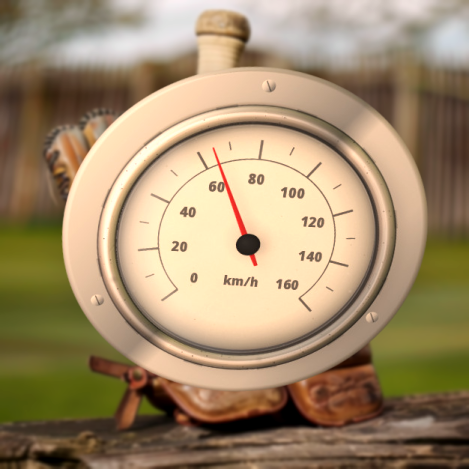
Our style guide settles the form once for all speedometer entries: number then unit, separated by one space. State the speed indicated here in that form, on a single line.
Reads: 65 km/h
